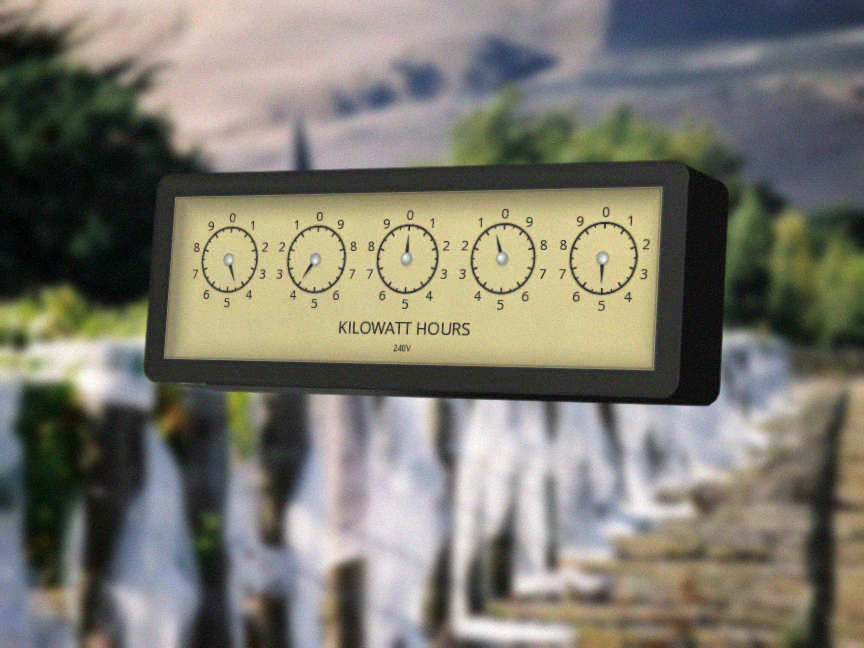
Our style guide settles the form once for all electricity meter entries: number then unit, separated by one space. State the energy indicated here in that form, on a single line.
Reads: 44005 kWh
